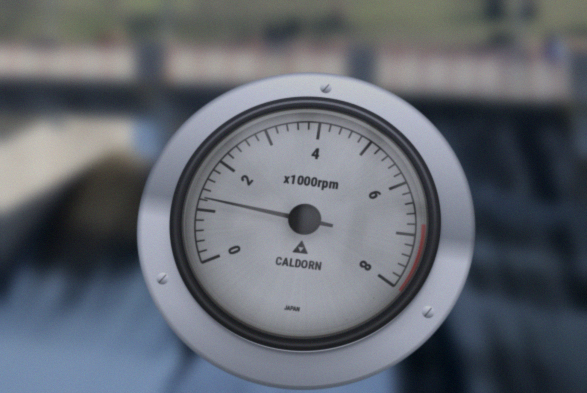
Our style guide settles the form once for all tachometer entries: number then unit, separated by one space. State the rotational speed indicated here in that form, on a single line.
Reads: 1200 rpm
